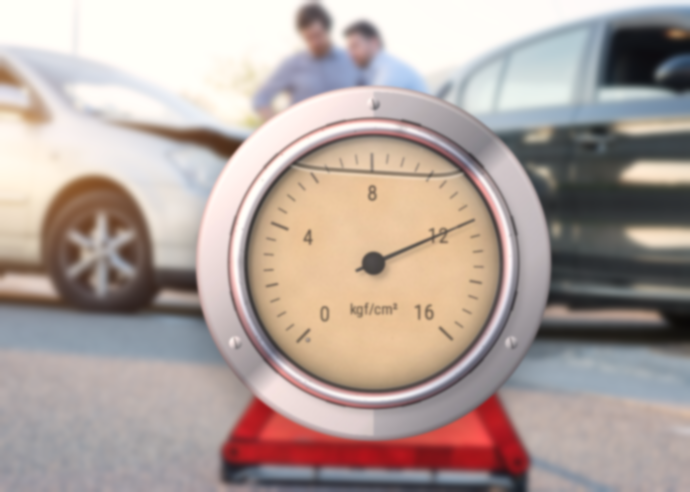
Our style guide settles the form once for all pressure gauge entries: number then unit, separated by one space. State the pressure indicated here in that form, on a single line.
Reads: 12 kg/cm²
